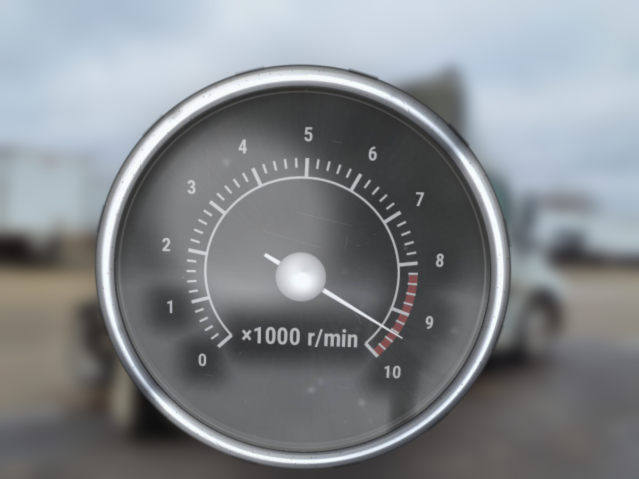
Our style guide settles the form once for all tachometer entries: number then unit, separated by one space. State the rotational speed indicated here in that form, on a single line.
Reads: 9400 rpm
